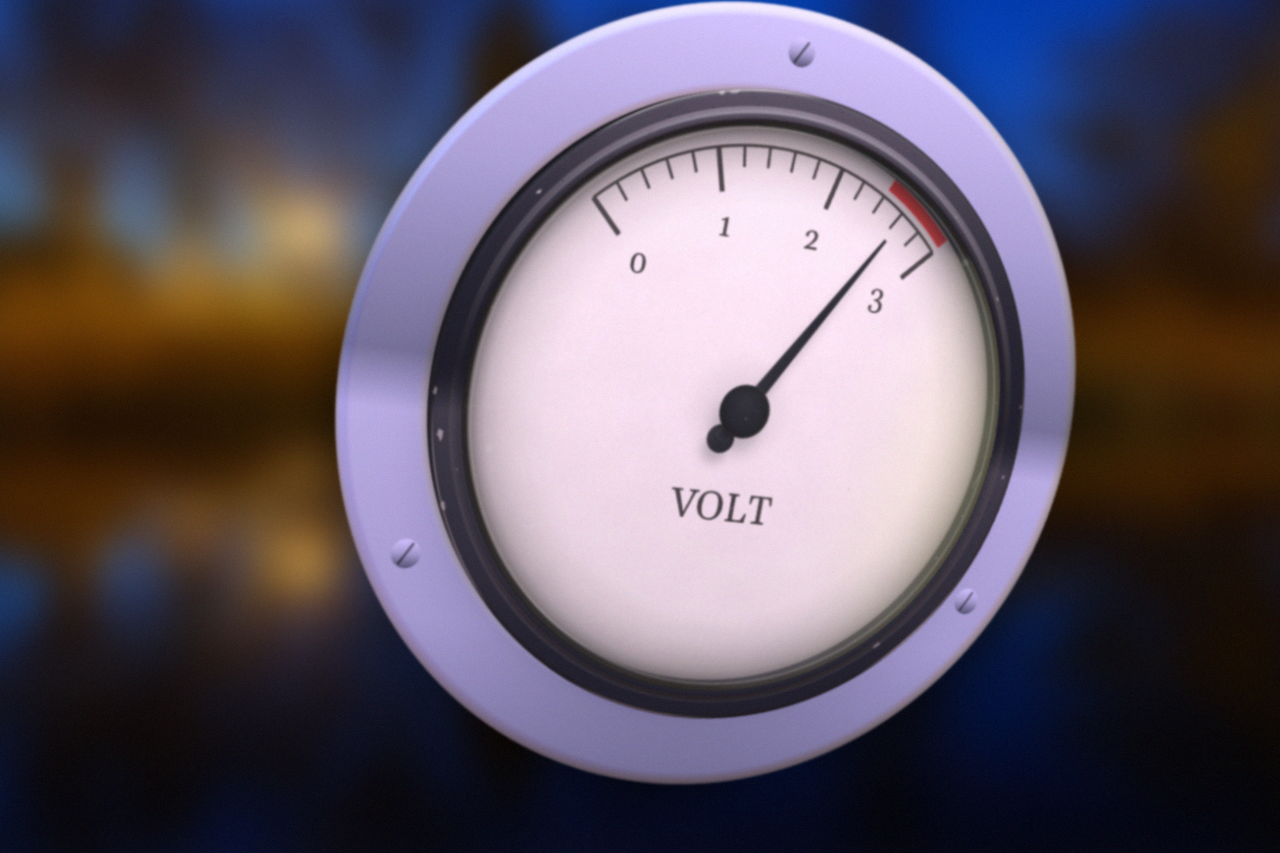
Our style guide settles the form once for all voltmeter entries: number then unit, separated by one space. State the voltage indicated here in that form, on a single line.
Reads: 2.6 V
